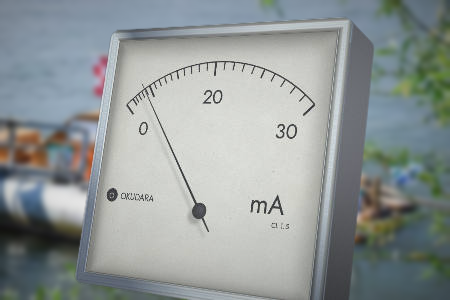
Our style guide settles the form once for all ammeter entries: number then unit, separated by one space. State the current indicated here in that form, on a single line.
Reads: 9 mA
